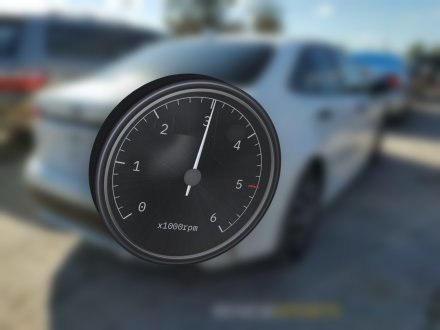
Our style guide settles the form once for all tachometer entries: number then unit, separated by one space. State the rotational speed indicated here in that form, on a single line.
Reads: 3000 rpm
